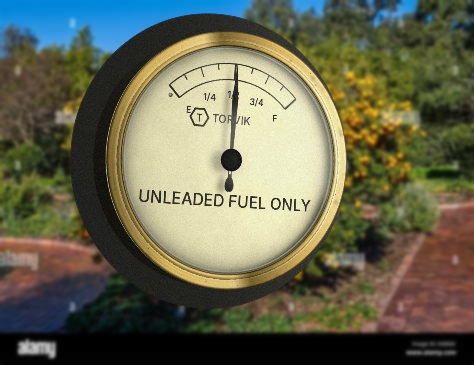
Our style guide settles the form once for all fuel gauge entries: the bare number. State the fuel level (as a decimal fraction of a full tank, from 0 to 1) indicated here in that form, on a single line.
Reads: 0.5
